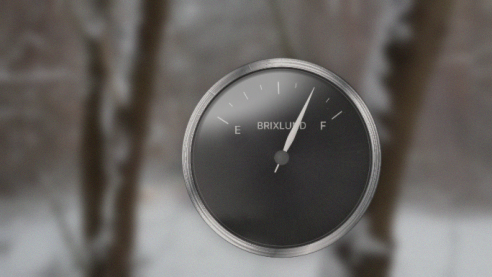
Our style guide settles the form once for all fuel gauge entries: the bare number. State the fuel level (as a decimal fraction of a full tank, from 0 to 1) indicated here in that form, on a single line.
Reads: 0.75
